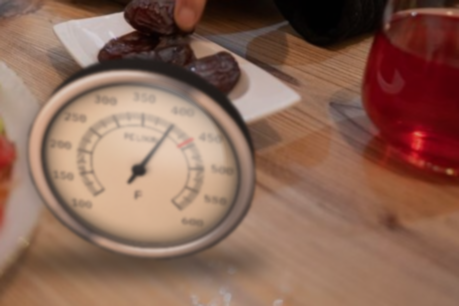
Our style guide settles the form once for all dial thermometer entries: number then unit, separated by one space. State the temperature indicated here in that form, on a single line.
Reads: 400 °F
